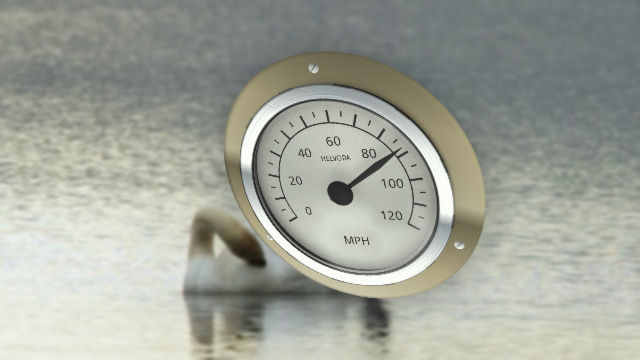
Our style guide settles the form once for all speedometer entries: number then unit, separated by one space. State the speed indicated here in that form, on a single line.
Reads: 87.5 mph
